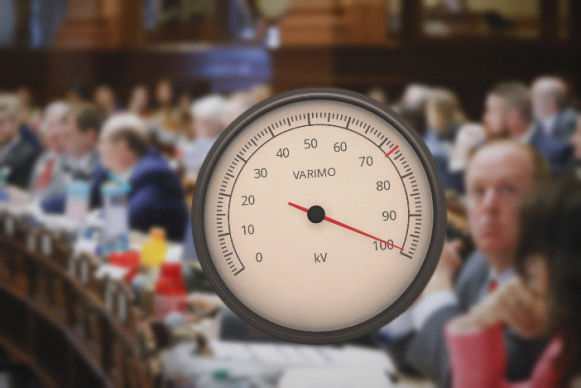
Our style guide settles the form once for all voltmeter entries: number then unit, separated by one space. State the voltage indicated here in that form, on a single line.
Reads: 99 kV
